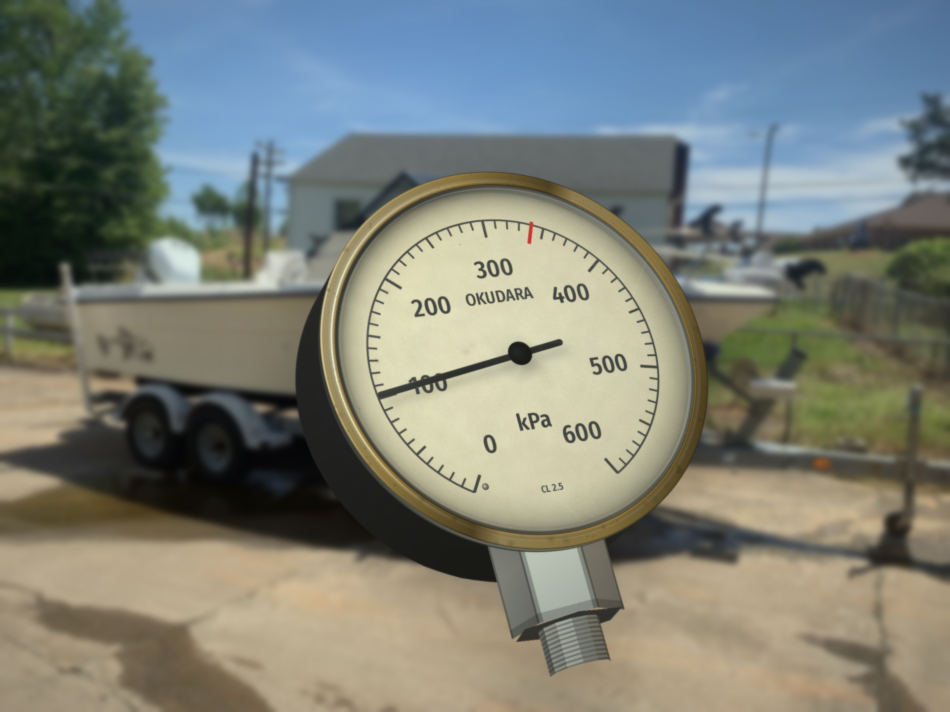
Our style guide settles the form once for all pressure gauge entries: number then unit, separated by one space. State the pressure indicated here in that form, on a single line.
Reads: 100 kPa
